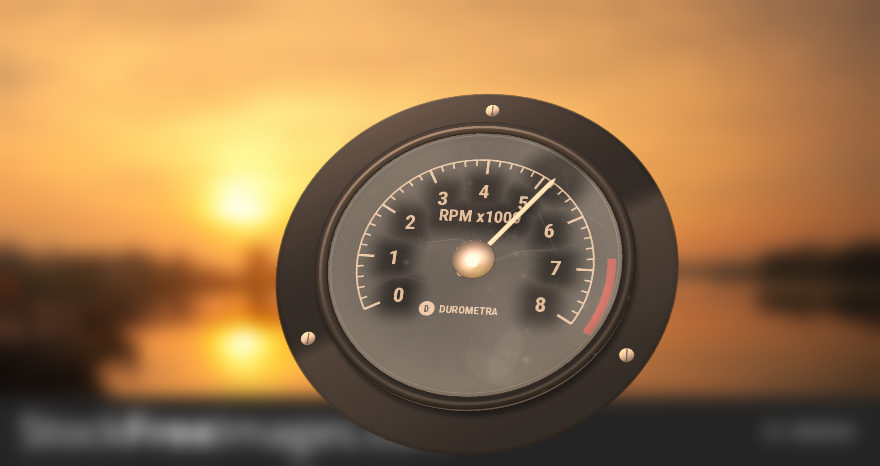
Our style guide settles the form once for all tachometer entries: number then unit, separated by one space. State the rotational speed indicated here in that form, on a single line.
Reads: 5200 rpm
